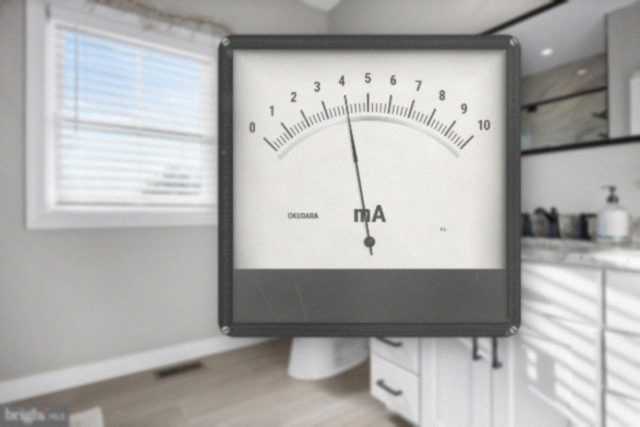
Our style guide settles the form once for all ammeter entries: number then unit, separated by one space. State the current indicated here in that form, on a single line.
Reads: 4 mA
